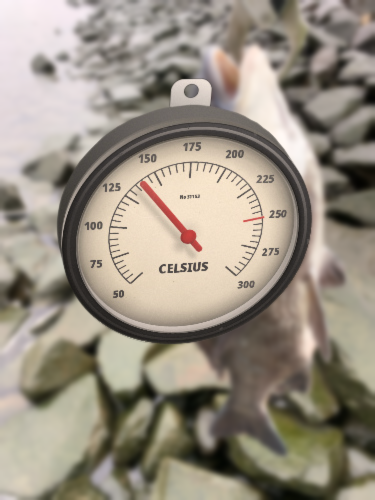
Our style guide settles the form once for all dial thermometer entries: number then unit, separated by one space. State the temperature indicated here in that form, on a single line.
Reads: 140 °C
